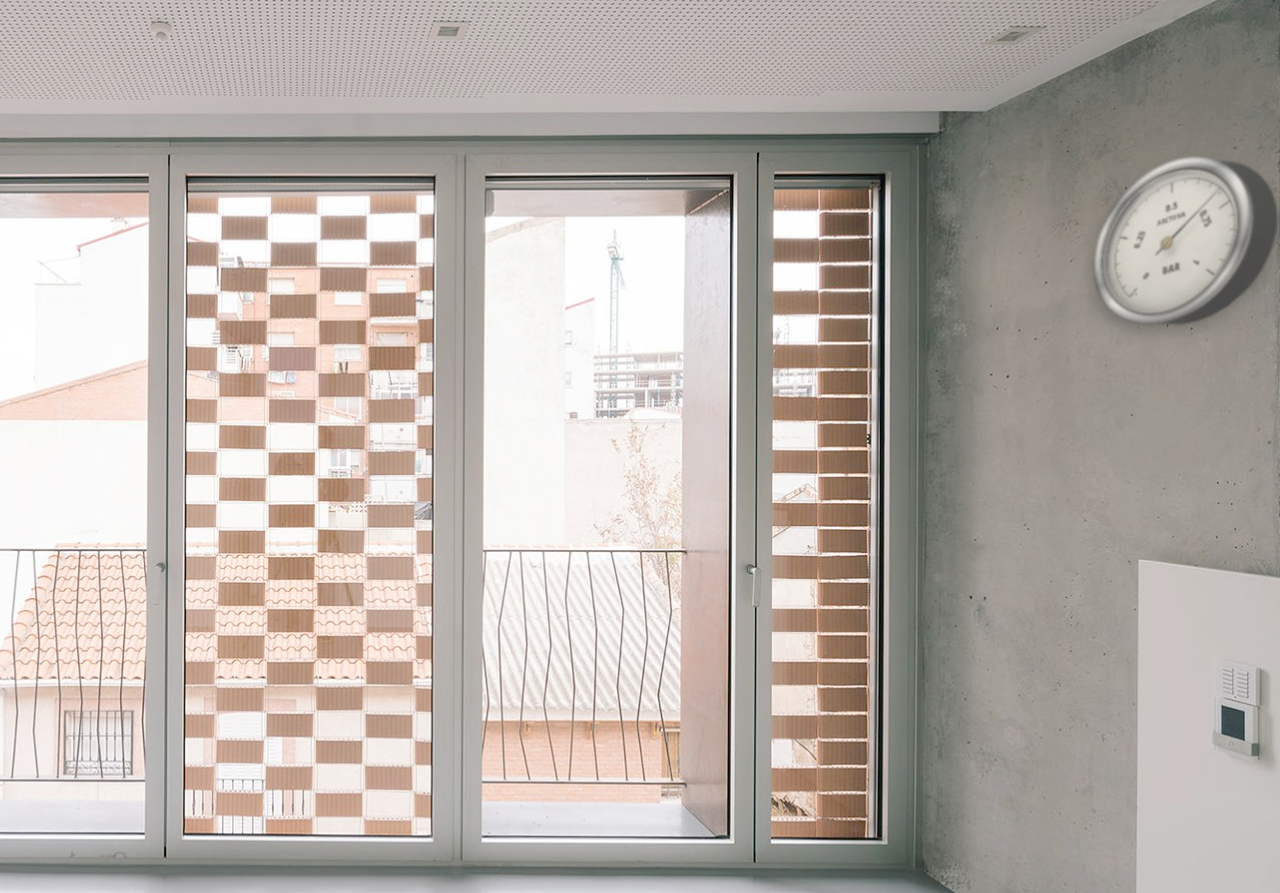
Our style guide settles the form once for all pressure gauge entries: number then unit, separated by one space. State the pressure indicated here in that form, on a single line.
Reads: 0.7 bar
